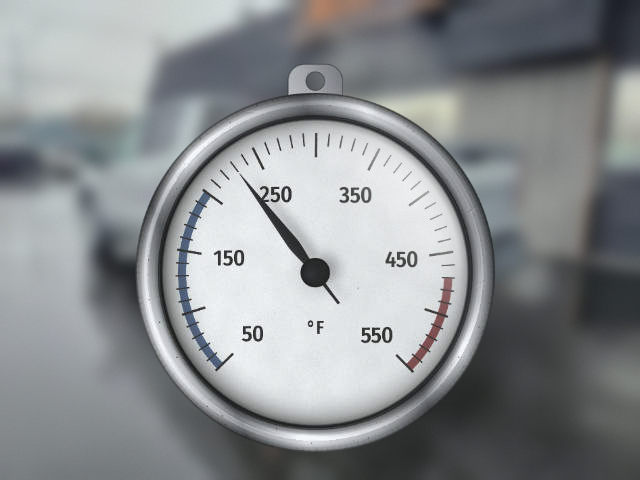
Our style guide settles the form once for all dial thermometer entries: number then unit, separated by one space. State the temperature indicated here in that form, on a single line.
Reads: 230 °F
